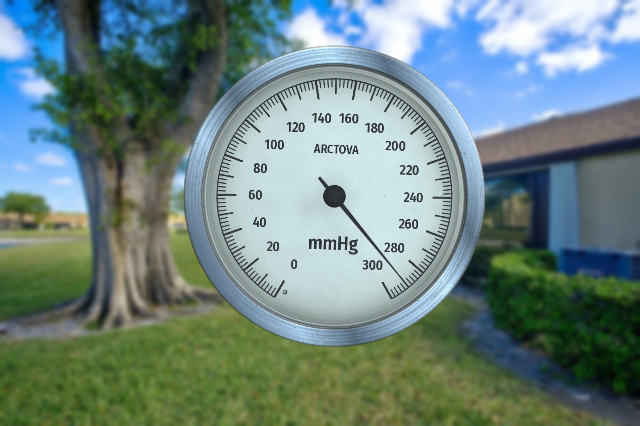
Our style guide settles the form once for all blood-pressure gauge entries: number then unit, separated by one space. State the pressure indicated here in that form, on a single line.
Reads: 290 mmHg
